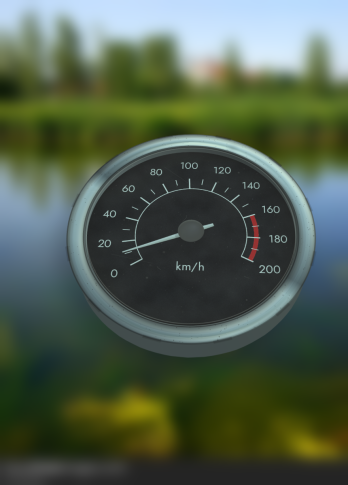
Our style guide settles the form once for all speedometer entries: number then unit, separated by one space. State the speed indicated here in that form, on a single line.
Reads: 10 km/h
